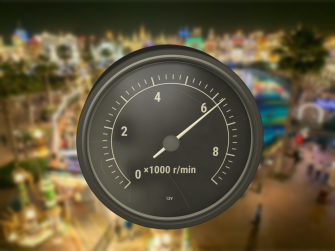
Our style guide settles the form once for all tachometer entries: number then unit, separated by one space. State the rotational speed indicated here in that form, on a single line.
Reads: 6200 rpm
